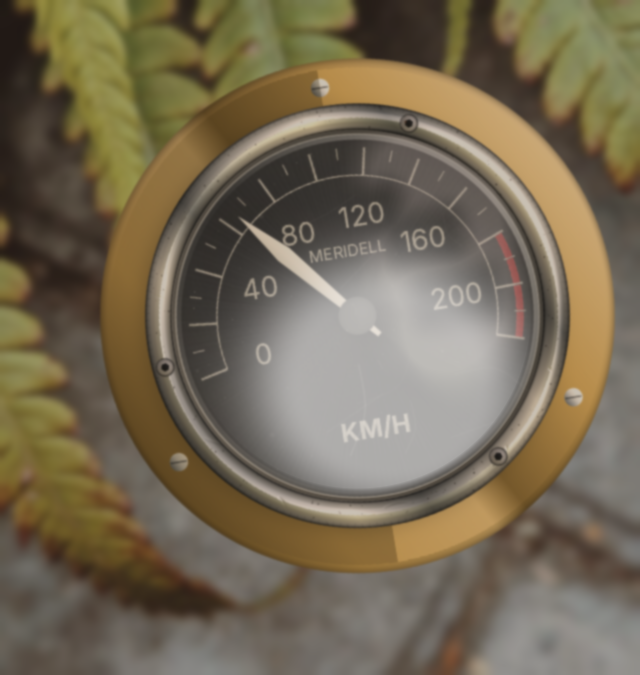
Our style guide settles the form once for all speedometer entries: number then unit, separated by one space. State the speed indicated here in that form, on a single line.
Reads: 65 km/h
